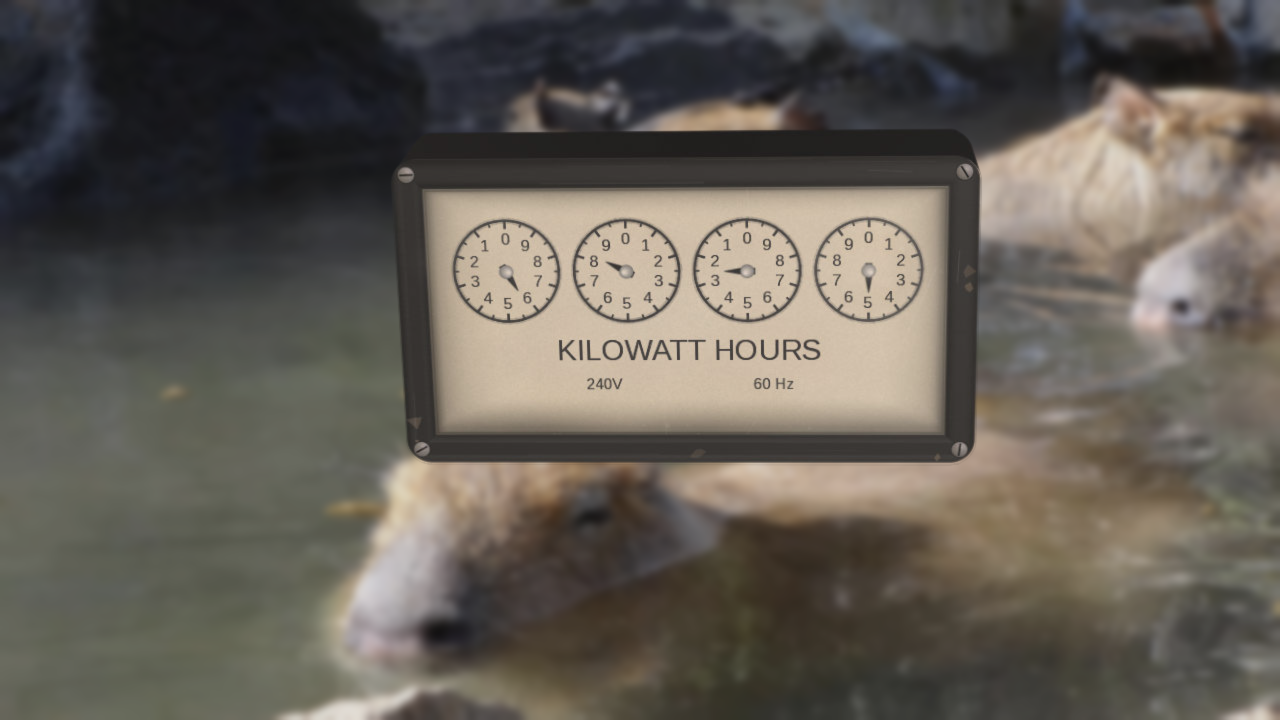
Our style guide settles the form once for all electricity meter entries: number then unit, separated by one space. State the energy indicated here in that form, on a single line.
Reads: 5825 kWh
